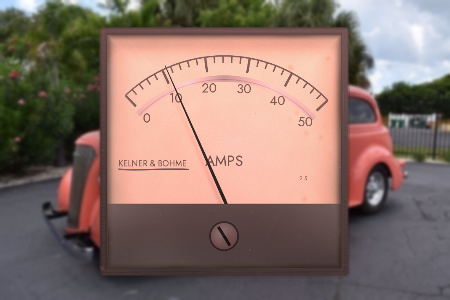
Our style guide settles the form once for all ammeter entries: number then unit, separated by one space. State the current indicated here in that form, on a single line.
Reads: 11 A
